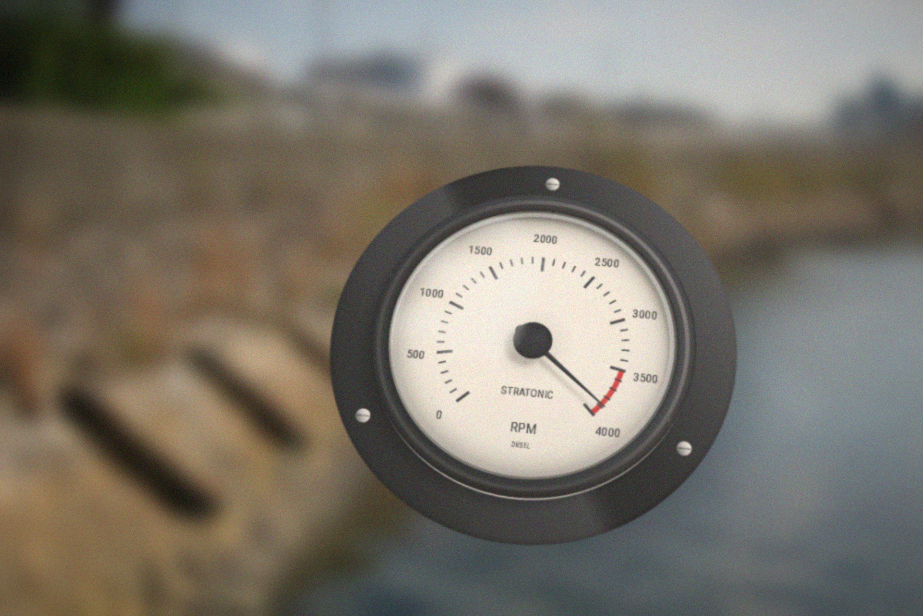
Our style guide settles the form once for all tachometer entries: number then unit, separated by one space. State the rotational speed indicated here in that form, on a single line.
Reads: 3900 rpm
